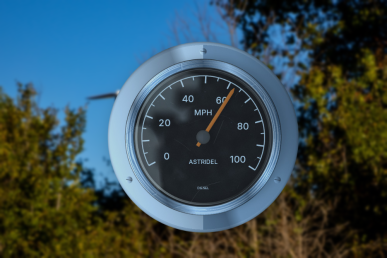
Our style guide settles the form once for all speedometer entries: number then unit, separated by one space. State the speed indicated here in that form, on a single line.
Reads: 62.5 mph
